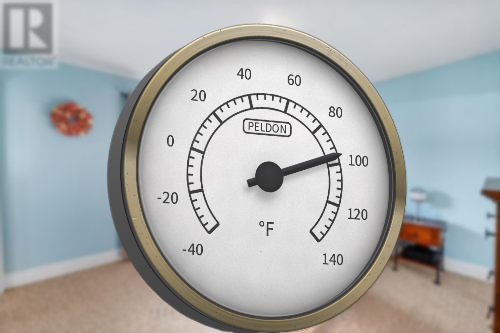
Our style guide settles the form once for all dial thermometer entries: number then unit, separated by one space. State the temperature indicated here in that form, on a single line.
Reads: 96 °F
